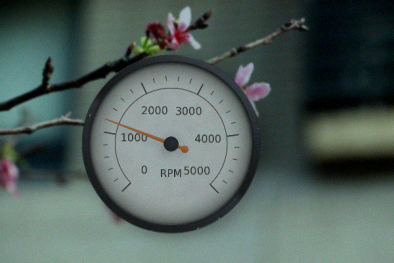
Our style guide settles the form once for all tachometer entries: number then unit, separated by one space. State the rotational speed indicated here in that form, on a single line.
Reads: 1200 rpm
